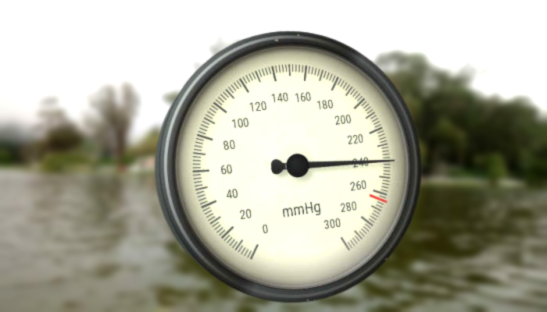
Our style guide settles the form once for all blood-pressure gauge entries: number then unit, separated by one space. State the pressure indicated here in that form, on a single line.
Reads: 240 mmHg
